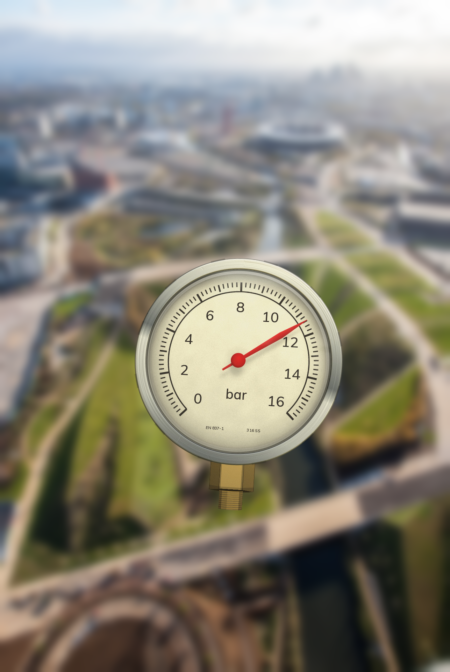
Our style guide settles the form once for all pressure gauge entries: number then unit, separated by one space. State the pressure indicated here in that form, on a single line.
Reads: 11.4 bar
